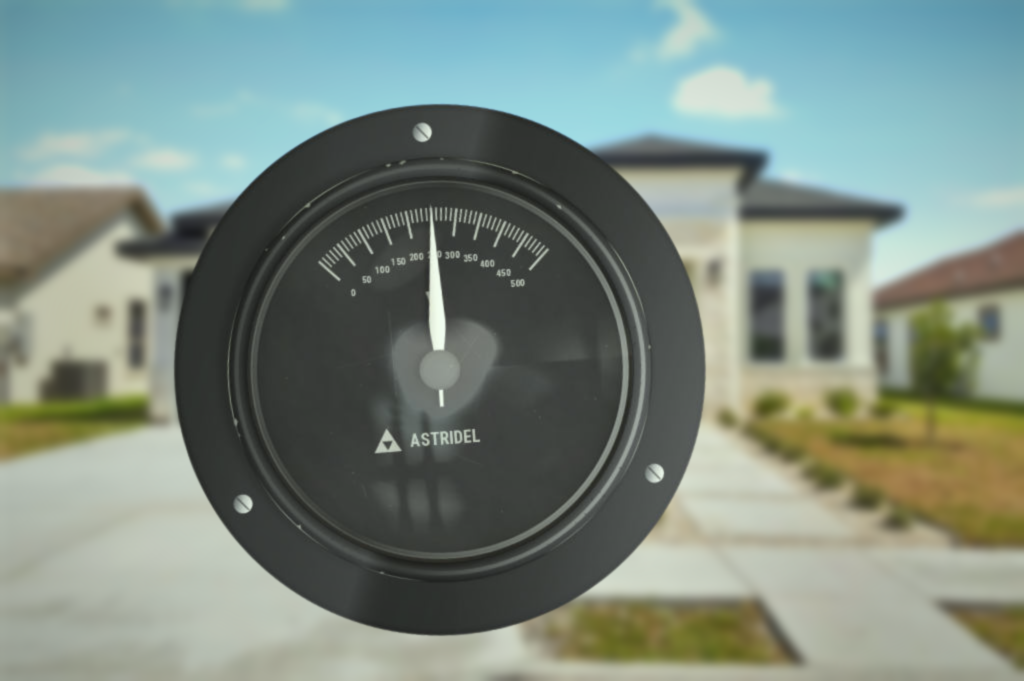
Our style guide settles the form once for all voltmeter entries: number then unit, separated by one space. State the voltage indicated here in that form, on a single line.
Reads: 250 V
